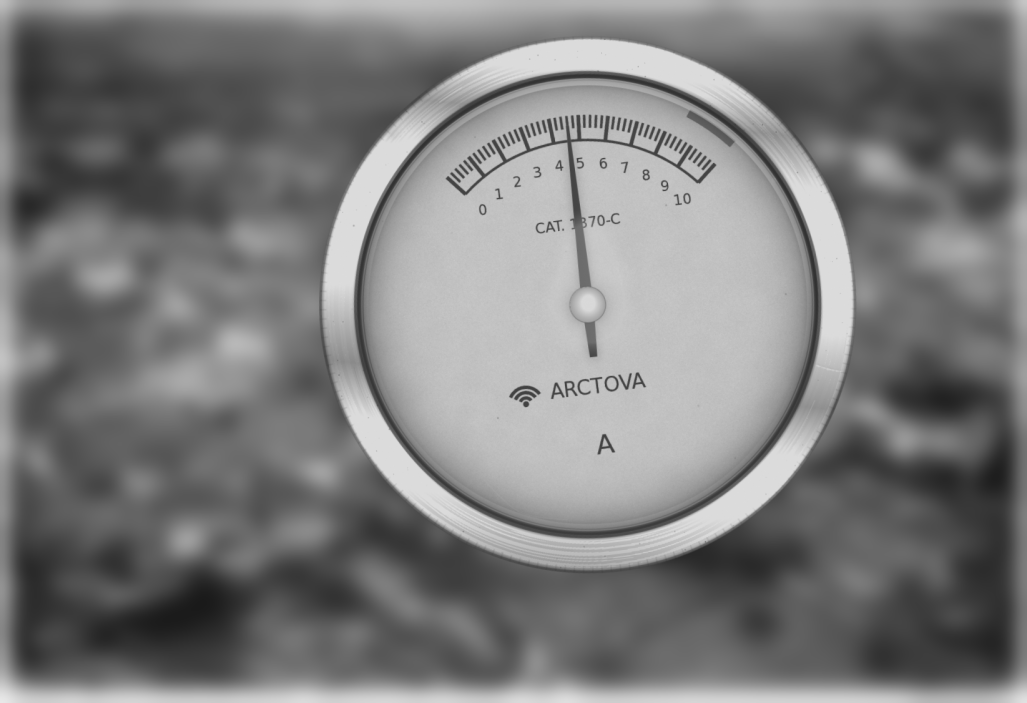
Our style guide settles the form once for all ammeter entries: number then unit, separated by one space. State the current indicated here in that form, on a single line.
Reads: 4.6 A
